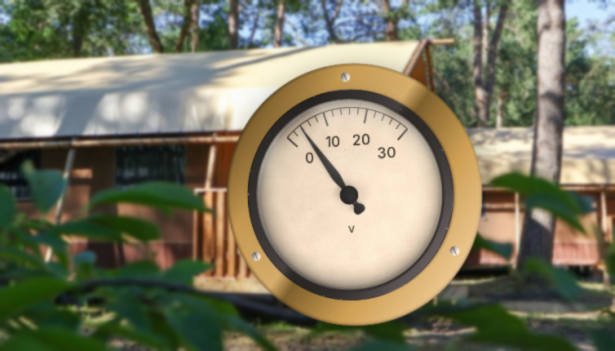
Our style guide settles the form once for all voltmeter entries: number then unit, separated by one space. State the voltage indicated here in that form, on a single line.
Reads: 4 V
